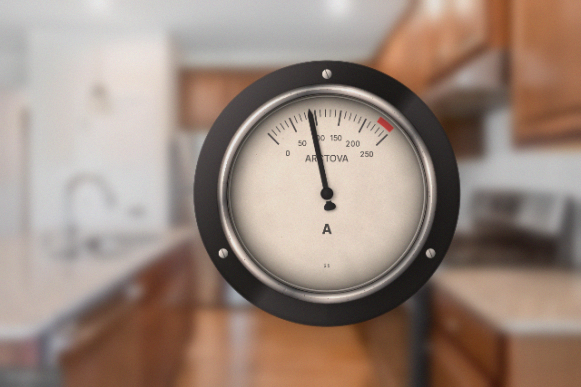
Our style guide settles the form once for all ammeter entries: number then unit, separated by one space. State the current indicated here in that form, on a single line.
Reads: 90 A
